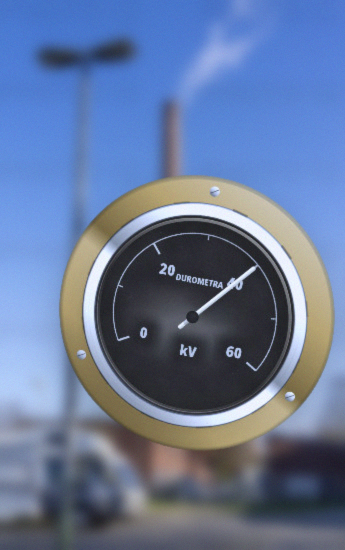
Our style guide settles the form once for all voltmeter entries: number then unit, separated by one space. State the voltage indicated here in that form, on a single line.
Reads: 40 kV
